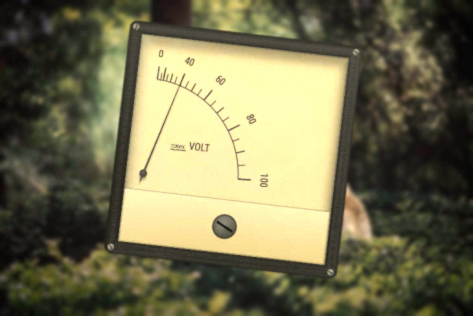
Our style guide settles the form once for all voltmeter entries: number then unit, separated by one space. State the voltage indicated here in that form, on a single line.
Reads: 40 V
